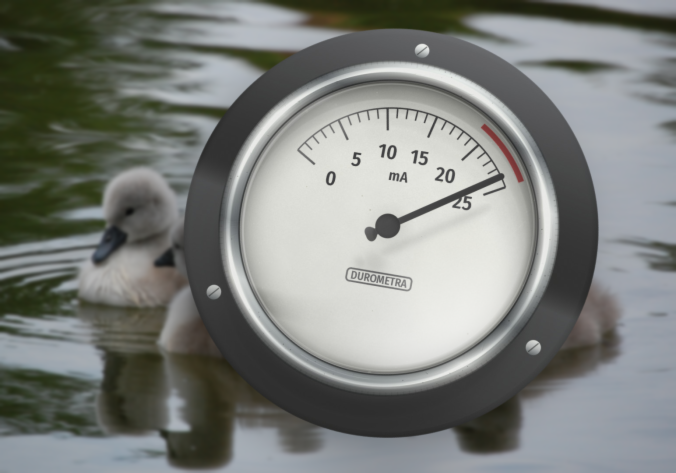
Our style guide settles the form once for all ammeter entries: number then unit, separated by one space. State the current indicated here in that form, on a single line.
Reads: 24 mA
